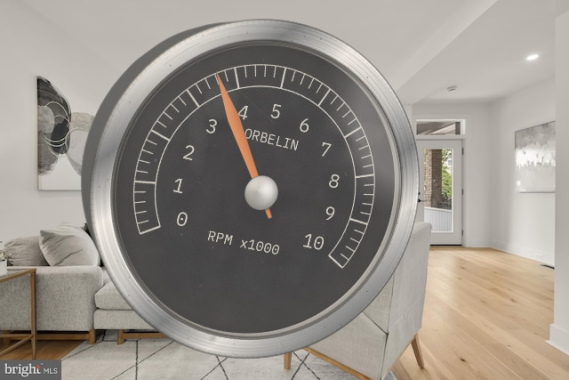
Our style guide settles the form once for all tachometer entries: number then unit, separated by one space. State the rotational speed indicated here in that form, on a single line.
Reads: 3600 rpm
